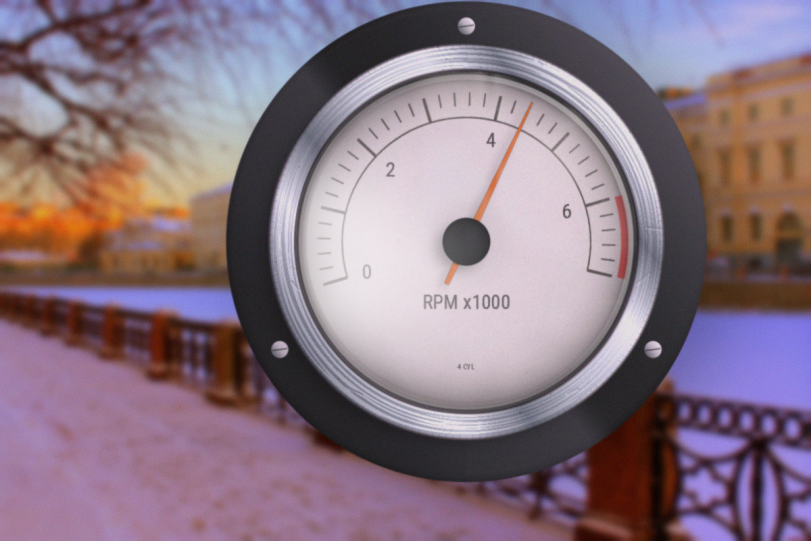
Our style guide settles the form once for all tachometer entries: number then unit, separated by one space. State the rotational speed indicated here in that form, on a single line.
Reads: 4400 rpm
